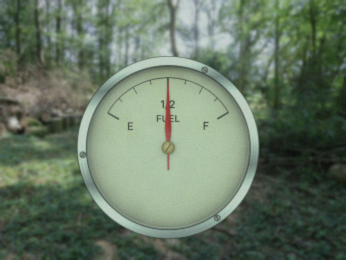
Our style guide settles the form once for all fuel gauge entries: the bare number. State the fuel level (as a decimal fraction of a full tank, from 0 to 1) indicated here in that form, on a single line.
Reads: 0.5
